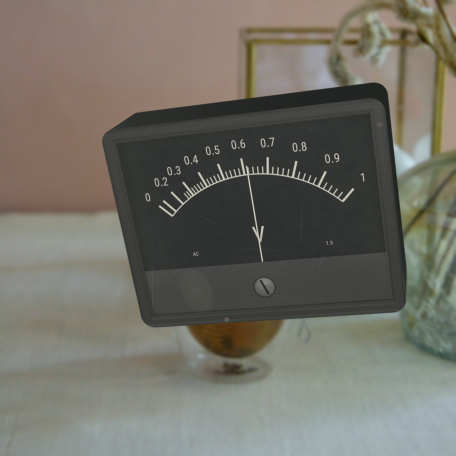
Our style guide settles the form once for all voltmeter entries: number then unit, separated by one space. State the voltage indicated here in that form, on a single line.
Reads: 0.62 V
